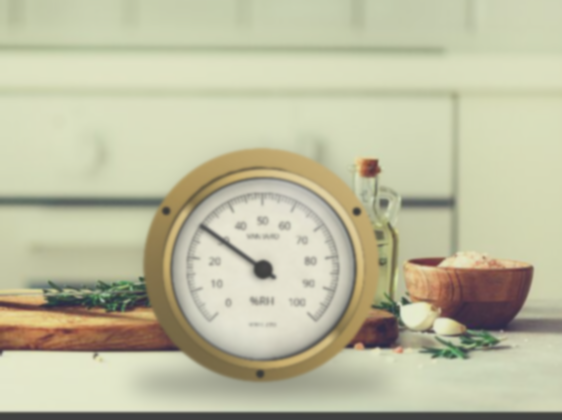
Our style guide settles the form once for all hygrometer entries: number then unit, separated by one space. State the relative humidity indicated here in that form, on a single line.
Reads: 30 %
